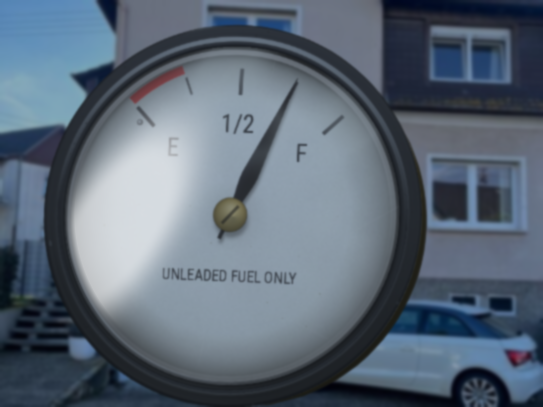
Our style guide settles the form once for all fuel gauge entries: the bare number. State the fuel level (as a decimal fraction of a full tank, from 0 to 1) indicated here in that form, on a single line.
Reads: 0.75
